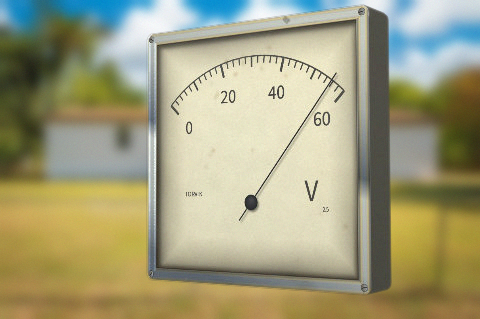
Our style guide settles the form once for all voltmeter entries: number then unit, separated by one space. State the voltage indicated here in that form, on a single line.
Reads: 56 V
